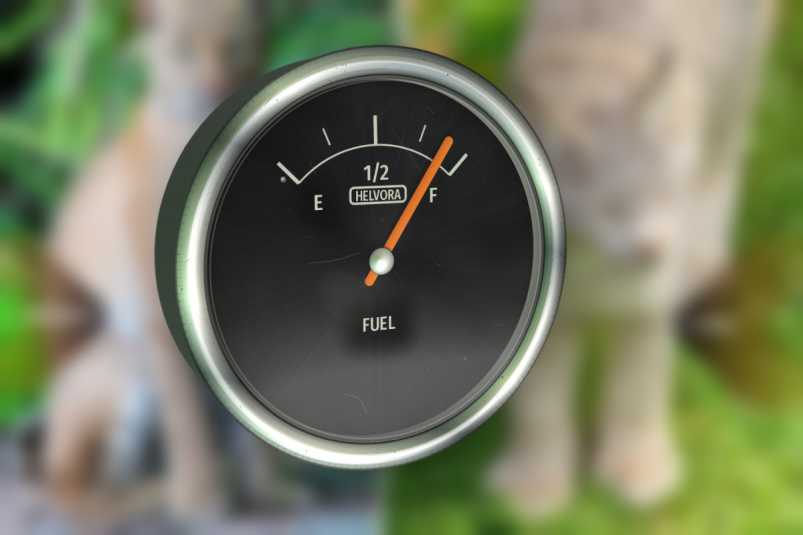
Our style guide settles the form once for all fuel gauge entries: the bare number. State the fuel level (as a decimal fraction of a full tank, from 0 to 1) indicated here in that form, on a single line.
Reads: 0.875
